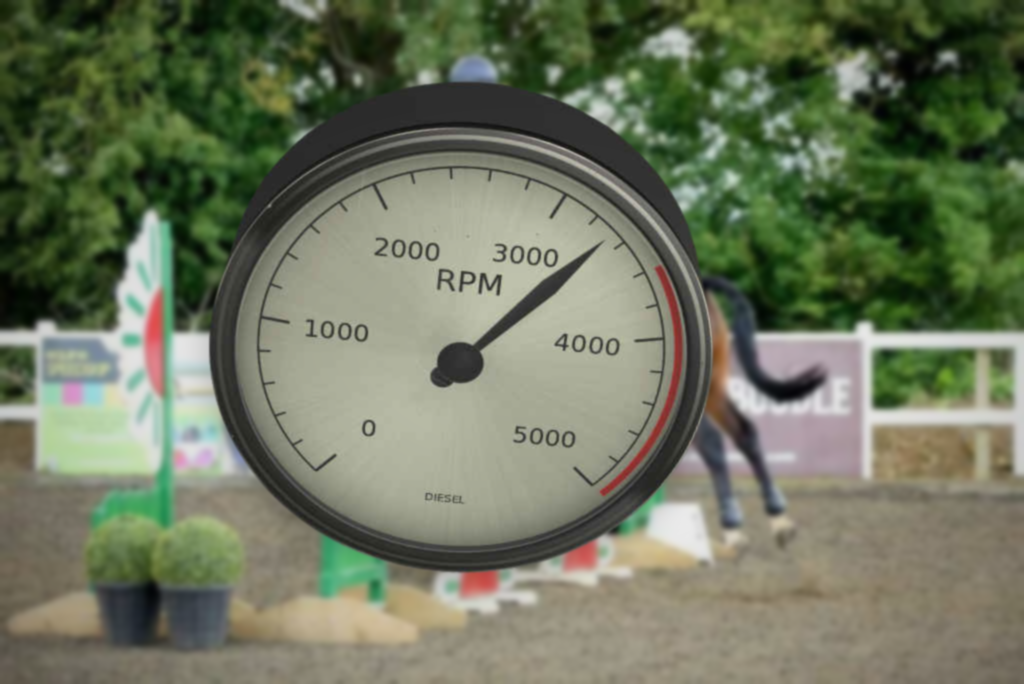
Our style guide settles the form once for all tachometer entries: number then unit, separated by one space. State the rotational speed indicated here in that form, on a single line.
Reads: 3300 rpm
